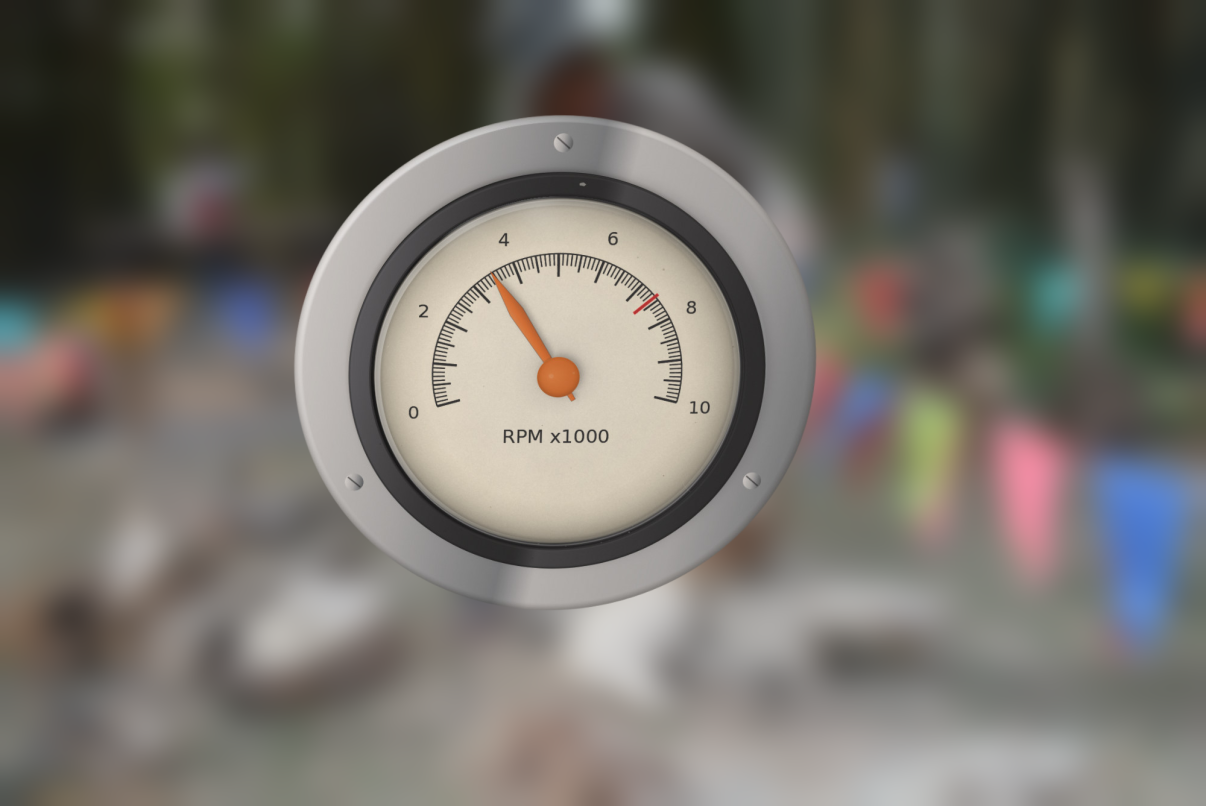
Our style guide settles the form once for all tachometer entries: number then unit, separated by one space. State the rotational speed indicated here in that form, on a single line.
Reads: 3500 rpm
